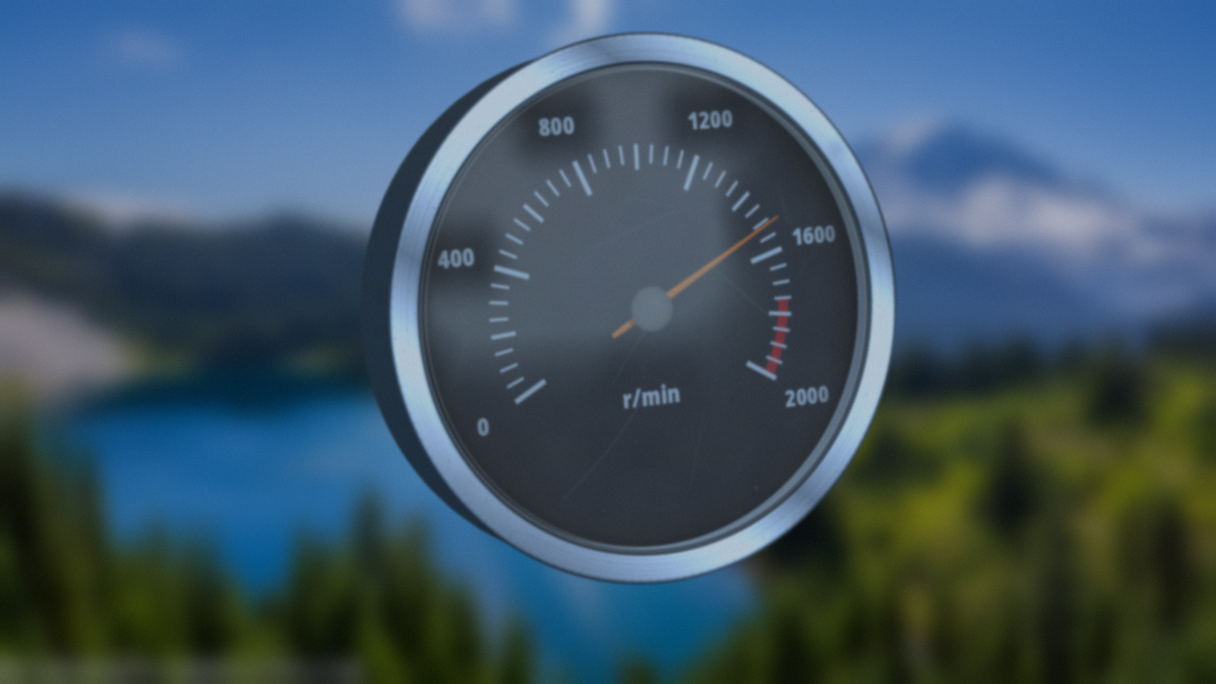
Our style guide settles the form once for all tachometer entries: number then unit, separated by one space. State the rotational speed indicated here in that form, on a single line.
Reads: 1500 rpm
